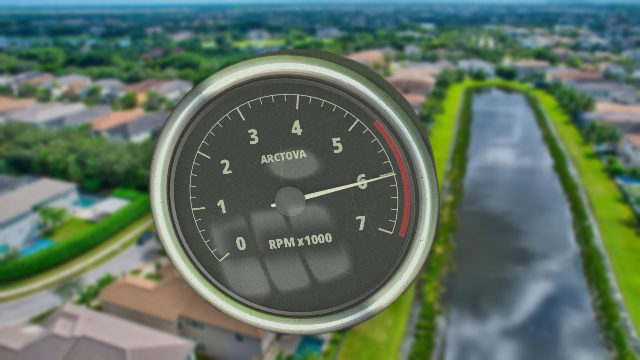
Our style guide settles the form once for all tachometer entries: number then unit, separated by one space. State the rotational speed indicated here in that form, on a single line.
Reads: 6000 rpm
